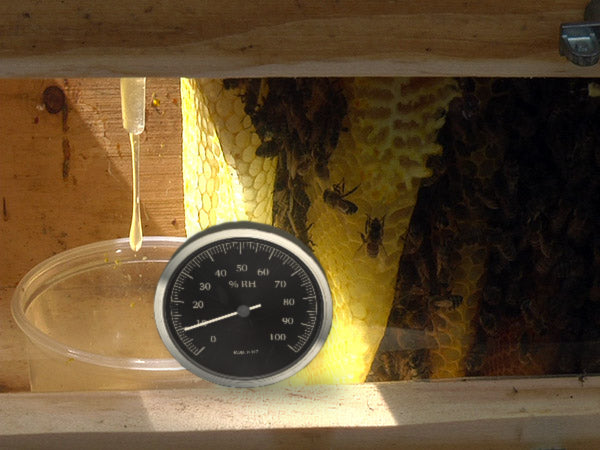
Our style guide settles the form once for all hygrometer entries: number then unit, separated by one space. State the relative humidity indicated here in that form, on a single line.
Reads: 10 %
